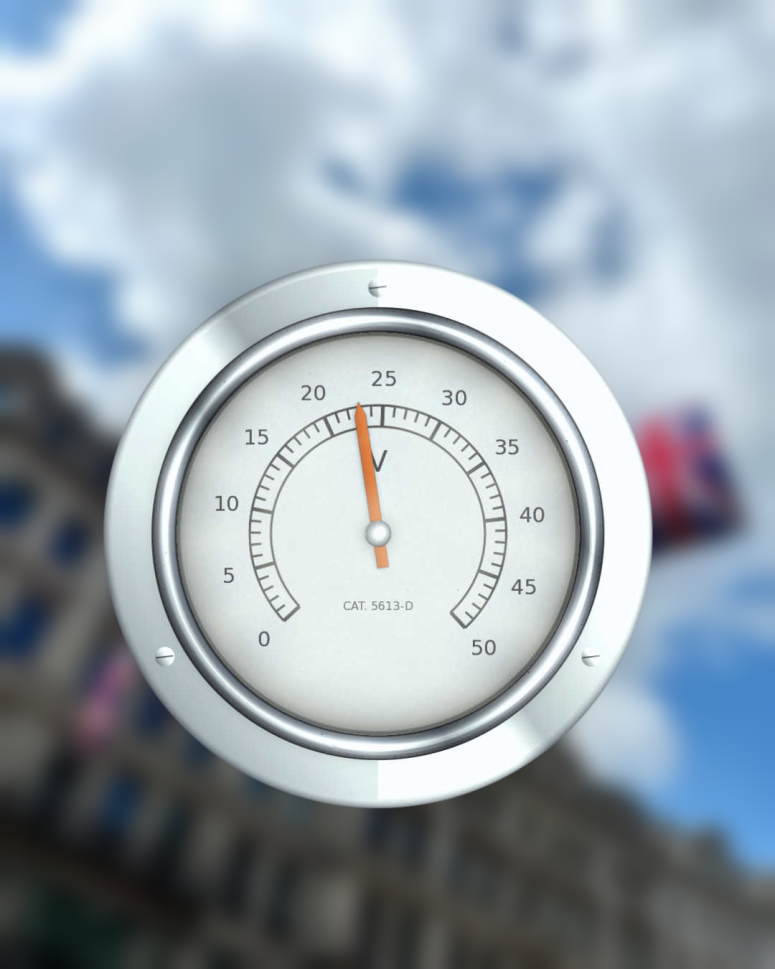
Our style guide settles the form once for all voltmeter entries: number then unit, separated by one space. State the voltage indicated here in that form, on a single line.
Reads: 23 V
